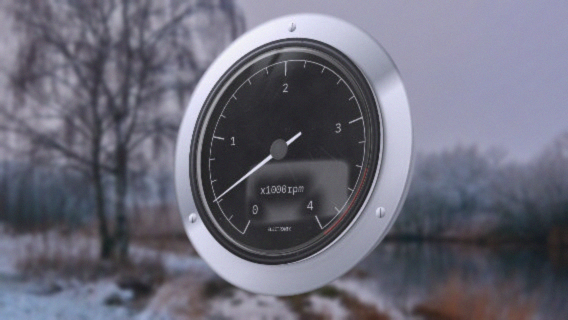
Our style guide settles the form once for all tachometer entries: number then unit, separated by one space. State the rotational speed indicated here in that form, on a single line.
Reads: 400 rpm
